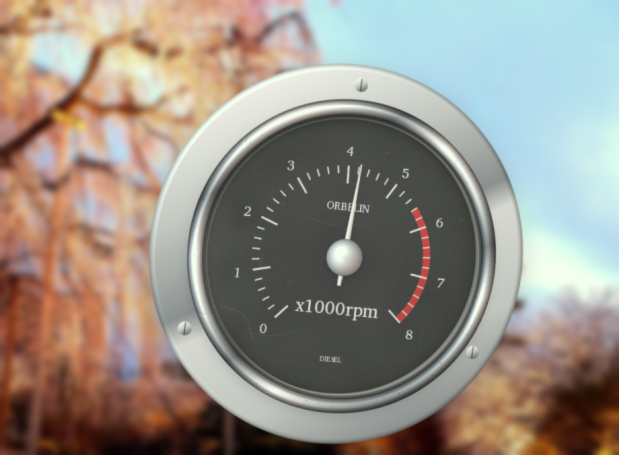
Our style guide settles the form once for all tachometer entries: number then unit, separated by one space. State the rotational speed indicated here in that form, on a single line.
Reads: 4200 rpm
